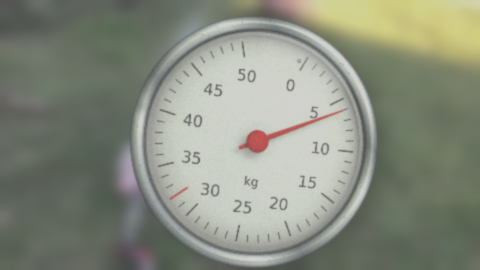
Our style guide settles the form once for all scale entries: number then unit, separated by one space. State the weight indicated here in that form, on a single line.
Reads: 6 kg
